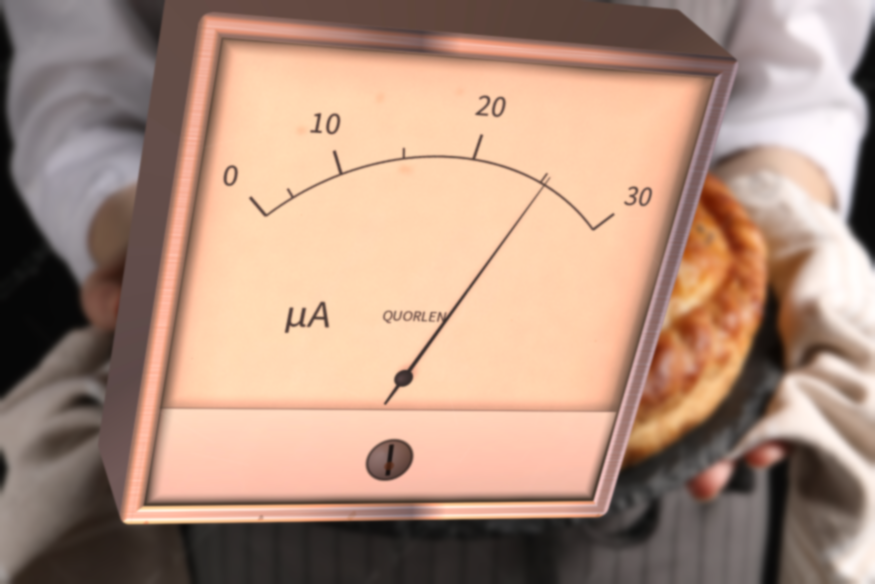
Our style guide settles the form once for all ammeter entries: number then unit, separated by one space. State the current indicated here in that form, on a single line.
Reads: 25 µA
